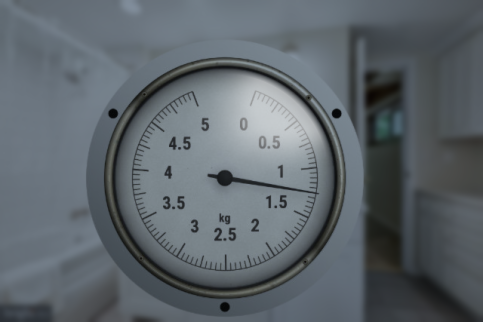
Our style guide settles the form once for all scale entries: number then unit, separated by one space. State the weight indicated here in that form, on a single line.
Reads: 1.25 kg
